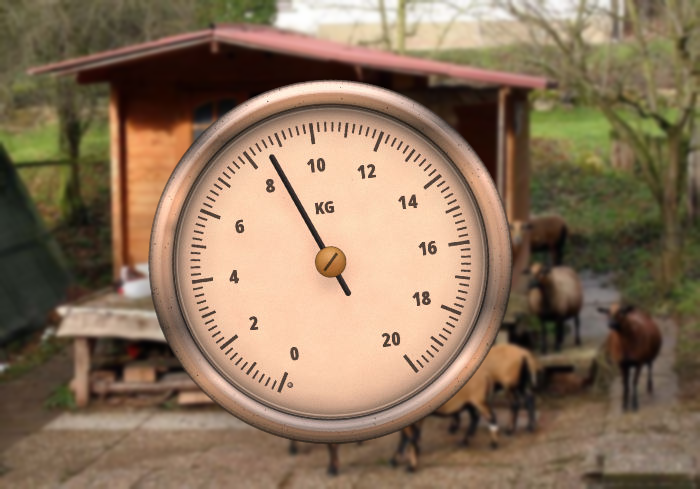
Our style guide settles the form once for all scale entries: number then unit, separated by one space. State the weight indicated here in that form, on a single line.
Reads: 8.6 kg
